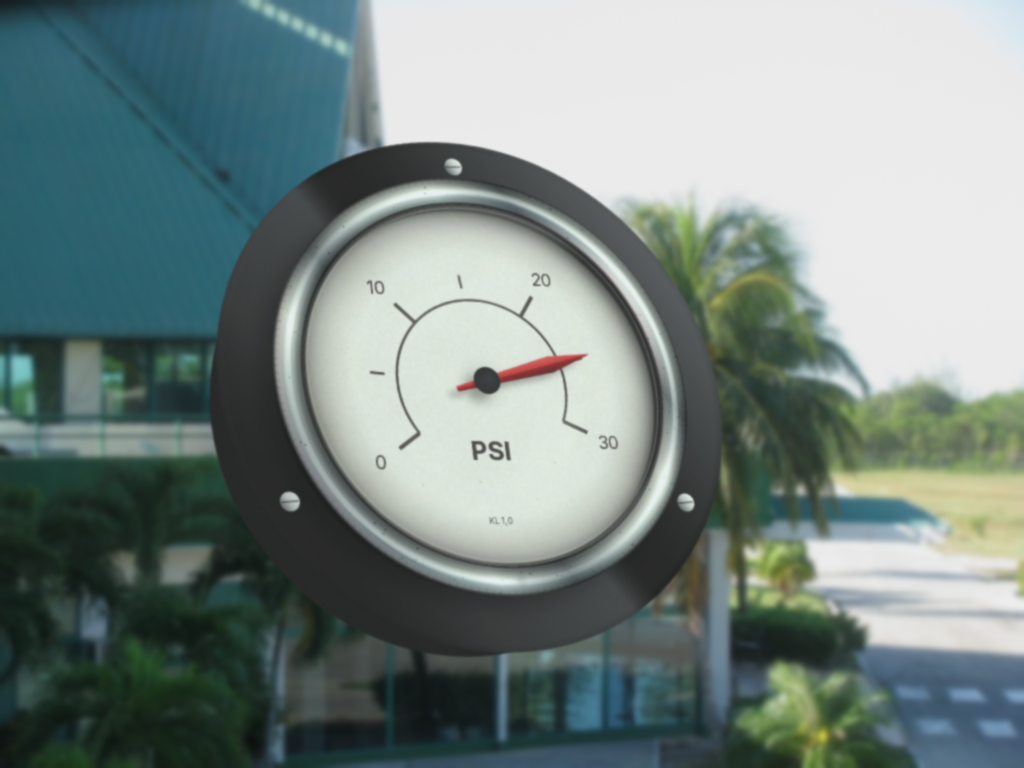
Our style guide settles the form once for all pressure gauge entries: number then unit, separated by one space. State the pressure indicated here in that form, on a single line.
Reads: 25 psi
